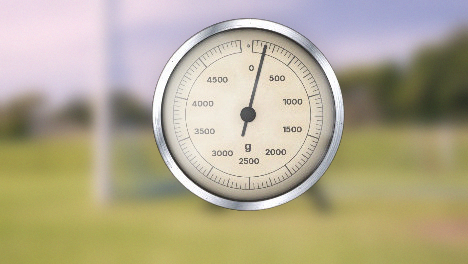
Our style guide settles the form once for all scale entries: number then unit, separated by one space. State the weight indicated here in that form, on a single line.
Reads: 150 g
